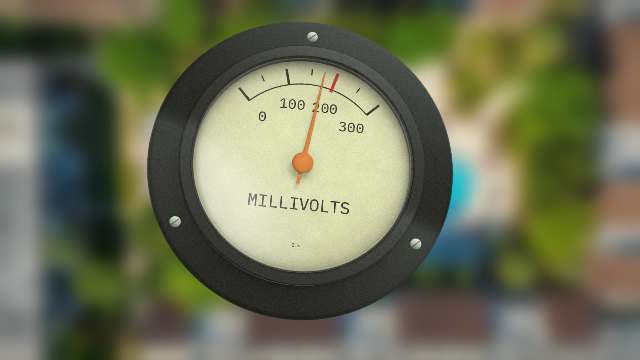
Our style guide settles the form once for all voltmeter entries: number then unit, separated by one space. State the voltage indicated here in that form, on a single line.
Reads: 175 mV
